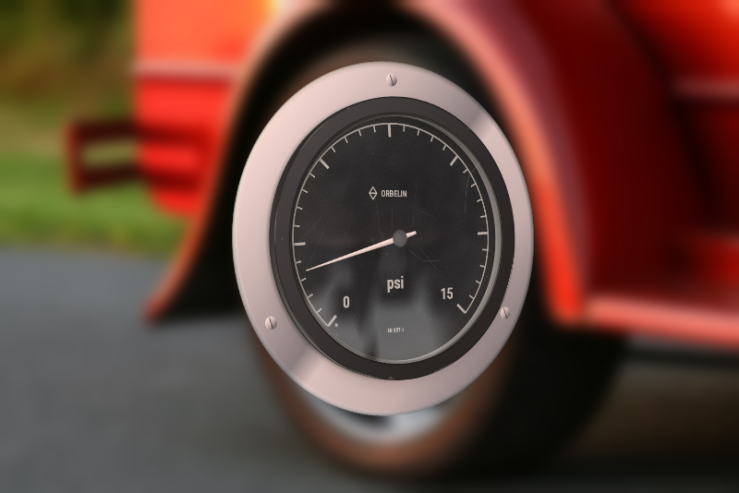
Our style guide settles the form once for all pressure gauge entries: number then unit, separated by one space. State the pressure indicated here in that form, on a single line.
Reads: 1.75 psi
